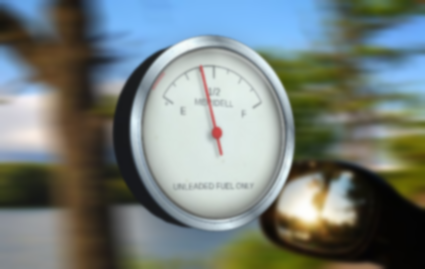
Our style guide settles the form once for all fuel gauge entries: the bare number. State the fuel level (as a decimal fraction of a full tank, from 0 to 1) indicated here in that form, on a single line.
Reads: 0.375
